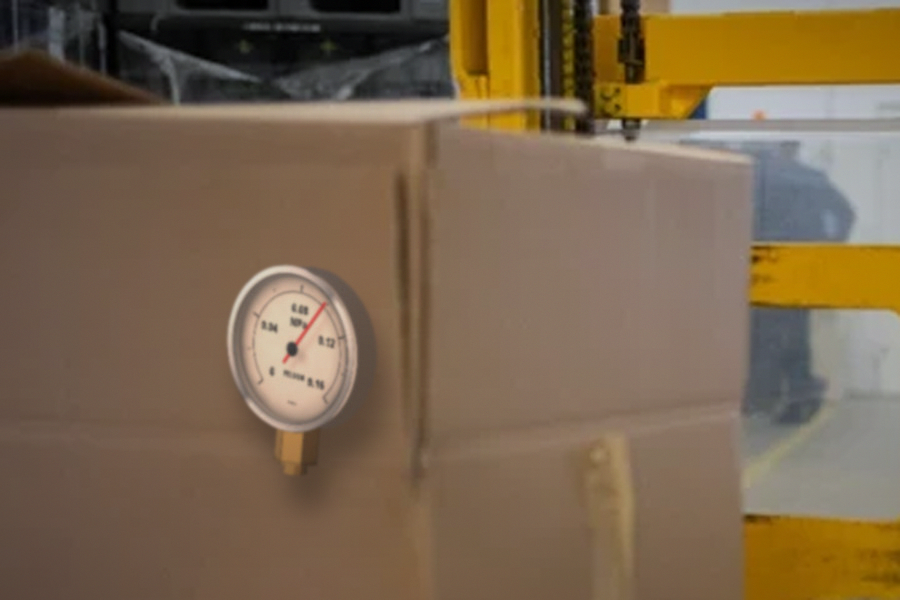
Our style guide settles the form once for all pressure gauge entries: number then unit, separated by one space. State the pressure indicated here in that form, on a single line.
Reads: 0.1 MPa
